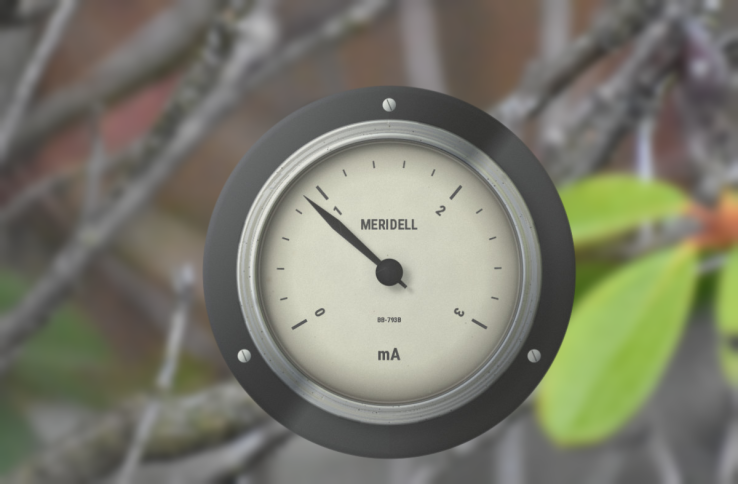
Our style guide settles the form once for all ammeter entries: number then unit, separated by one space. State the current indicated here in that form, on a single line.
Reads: 0.9 mA
